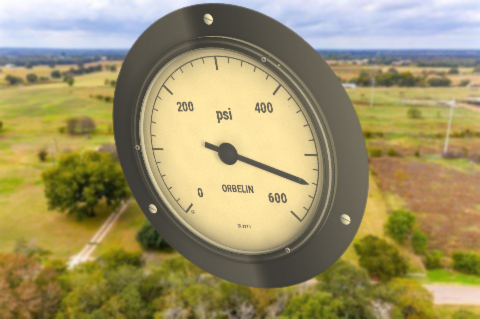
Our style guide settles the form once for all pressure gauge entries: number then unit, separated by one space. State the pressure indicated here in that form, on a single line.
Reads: 540 psi
